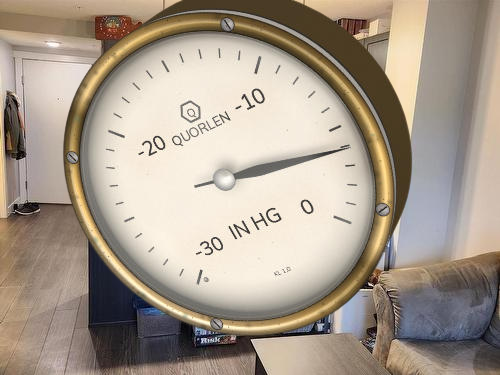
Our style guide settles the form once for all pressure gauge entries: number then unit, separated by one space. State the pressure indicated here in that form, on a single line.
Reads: -4 inHg
